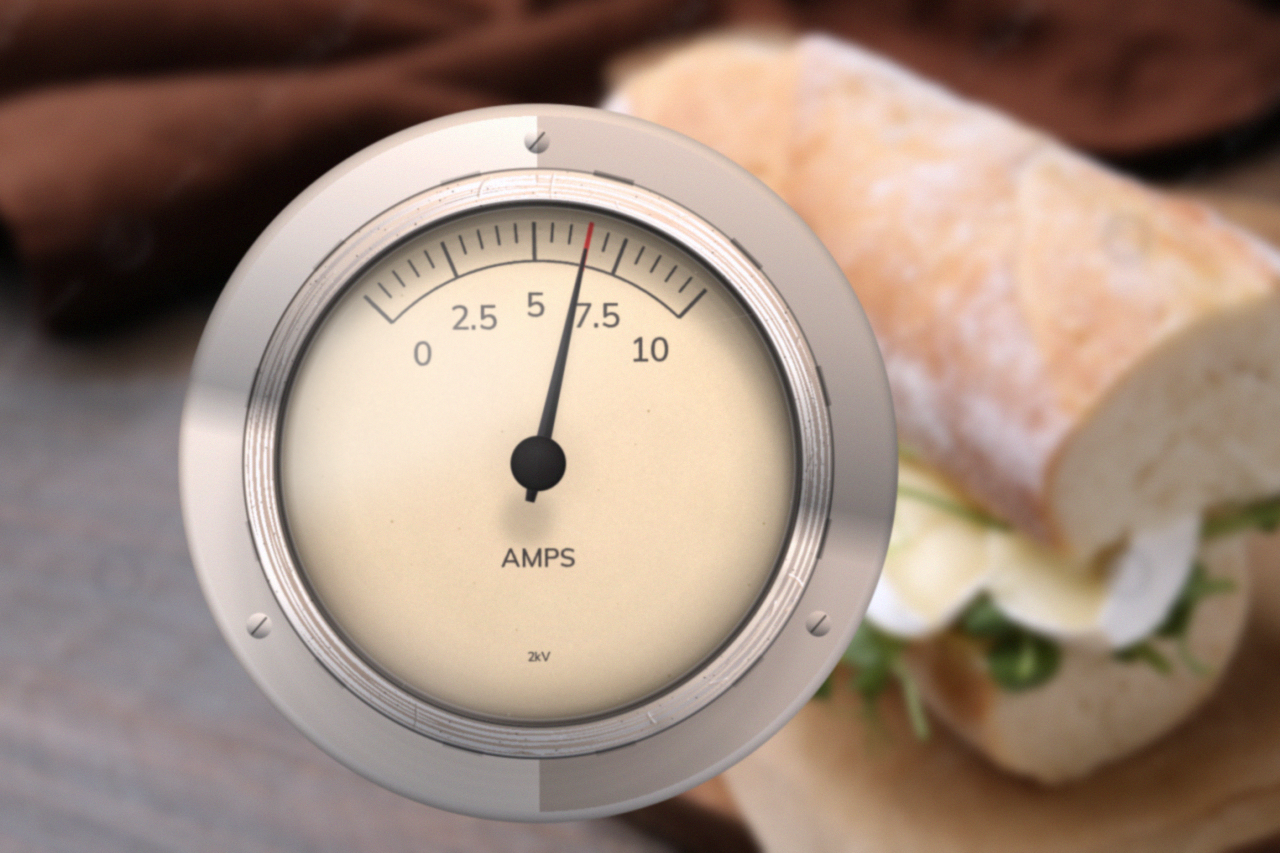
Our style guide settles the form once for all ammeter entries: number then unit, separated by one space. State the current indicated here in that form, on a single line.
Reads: 6.5 A
